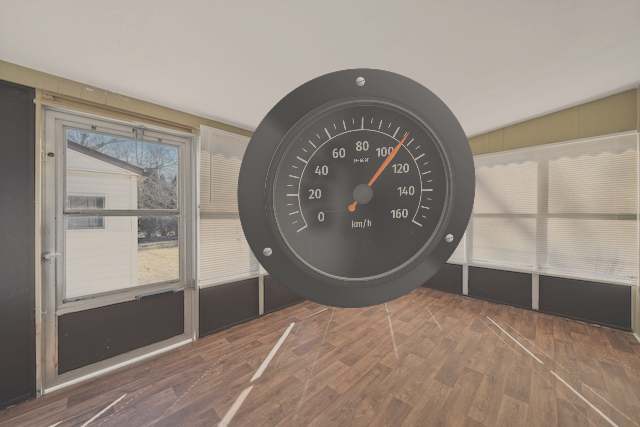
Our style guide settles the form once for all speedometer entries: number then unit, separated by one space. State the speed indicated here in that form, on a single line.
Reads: 105 km/h
